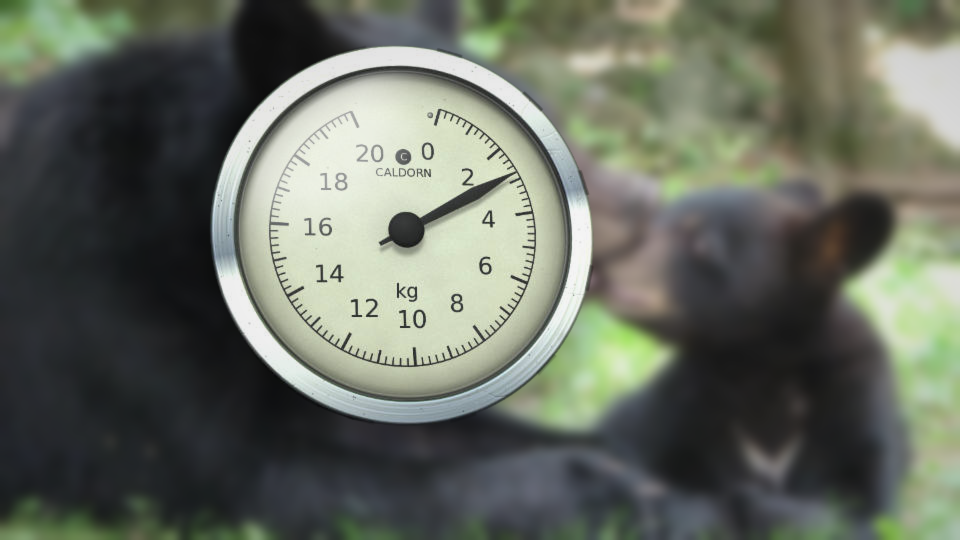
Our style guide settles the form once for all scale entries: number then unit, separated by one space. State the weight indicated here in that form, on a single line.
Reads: 2.8 kg
